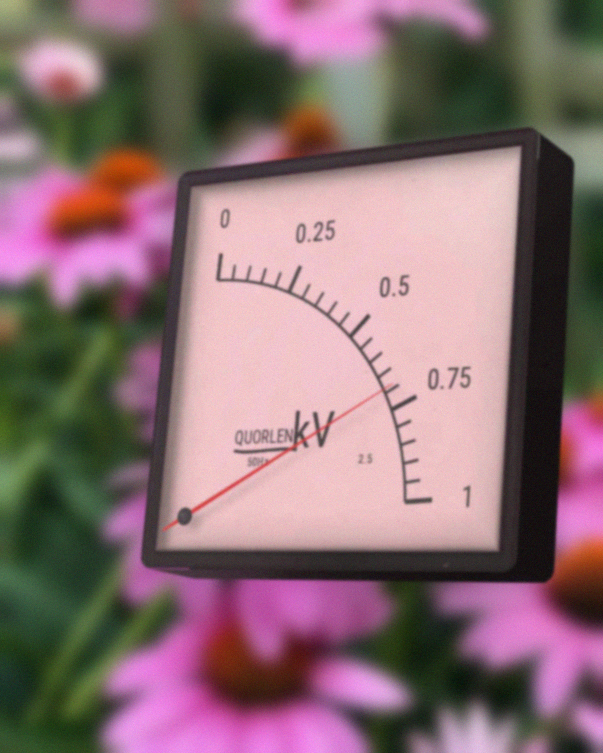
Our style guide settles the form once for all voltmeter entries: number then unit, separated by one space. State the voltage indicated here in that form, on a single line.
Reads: 0.7 kV
